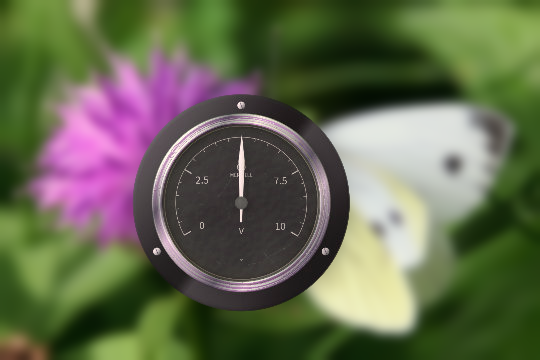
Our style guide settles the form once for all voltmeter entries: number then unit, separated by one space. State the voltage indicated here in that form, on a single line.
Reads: 5 V
